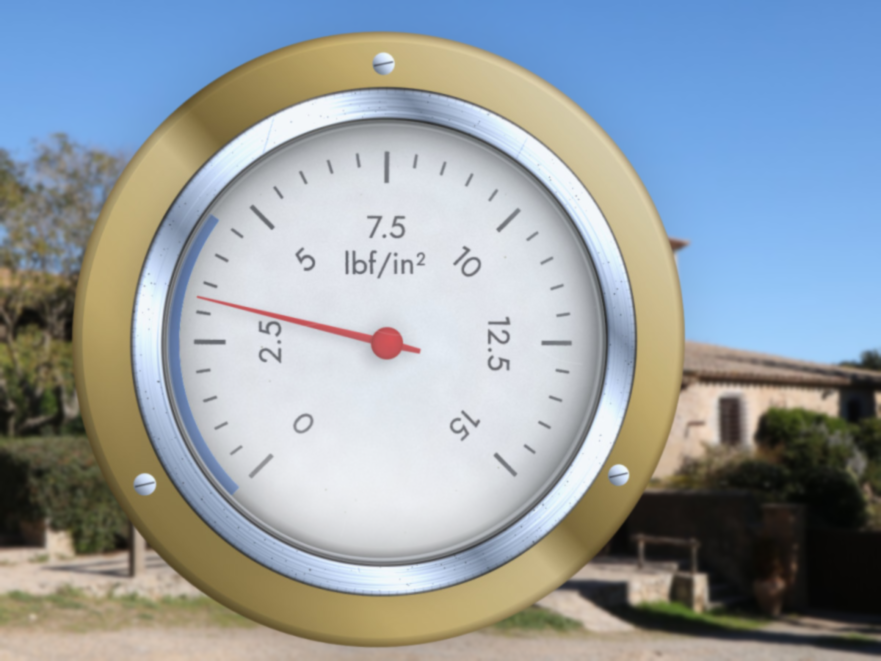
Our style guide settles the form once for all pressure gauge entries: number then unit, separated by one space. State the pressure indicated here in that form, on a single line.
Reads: 3.25 psi
